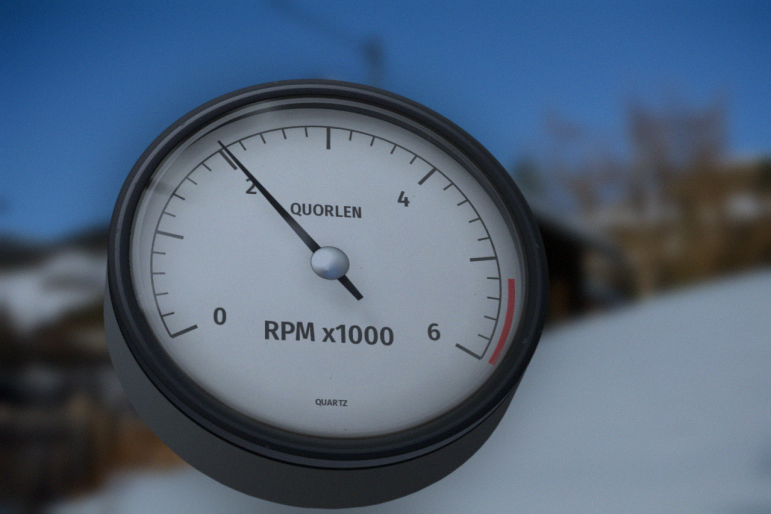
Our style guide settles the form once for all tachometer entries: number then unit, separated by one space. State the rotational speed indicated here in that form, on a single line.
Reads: 2000 rpm
